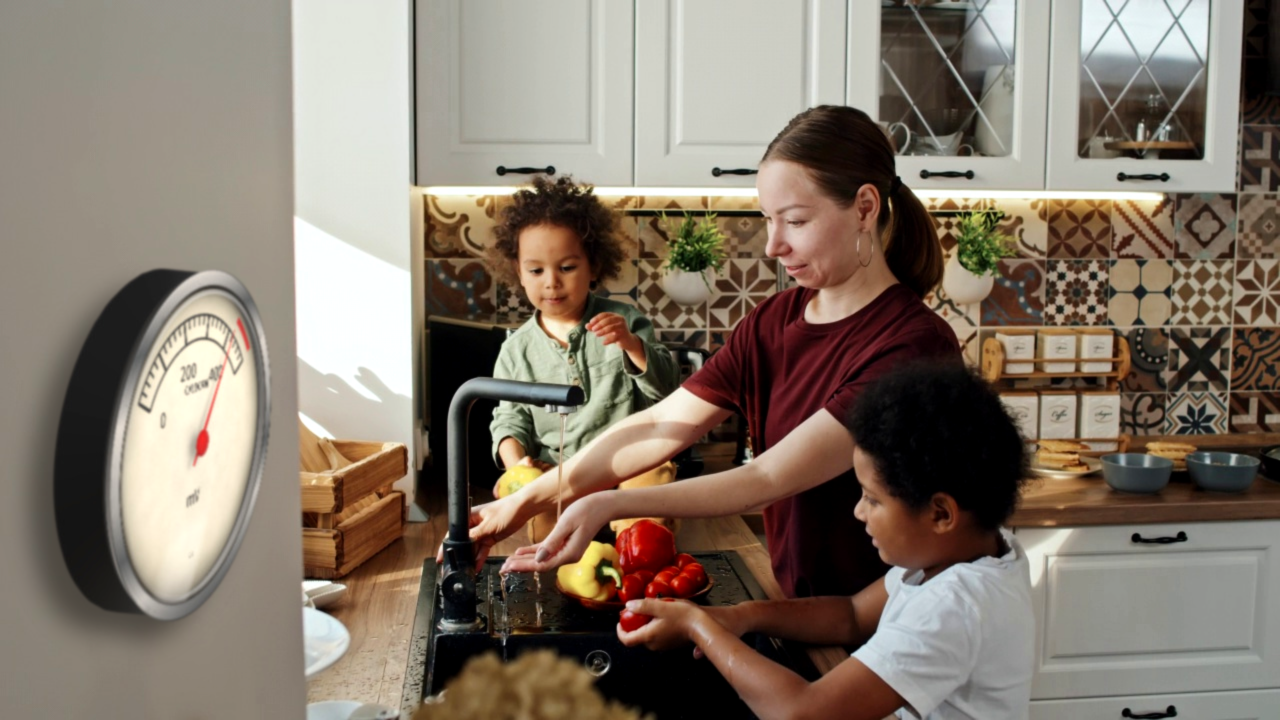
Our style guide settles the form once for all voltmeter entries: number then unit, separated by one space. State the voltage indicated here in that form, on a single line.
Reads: 400 mV
